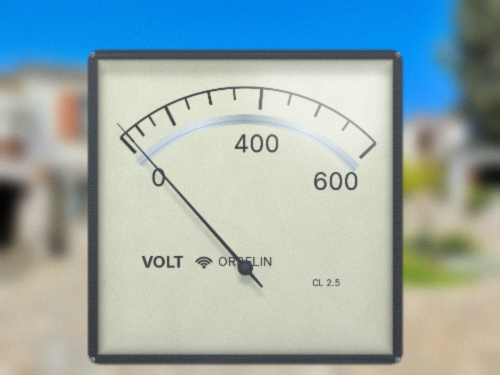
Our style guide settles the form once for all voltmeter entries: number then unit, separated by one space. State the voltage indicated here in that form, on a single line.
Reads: 50 V
